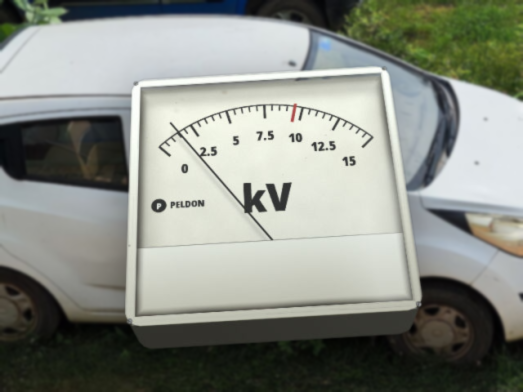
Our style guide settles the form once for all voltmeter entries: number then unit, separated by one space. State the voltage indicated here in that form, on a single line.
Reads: 1.5 kV
